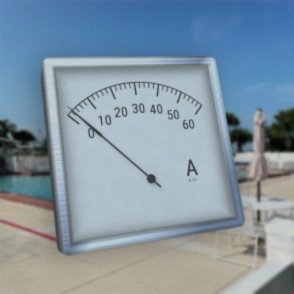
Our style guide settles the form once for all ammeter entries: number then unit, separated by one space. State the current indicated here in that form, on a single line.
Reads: 2 A
